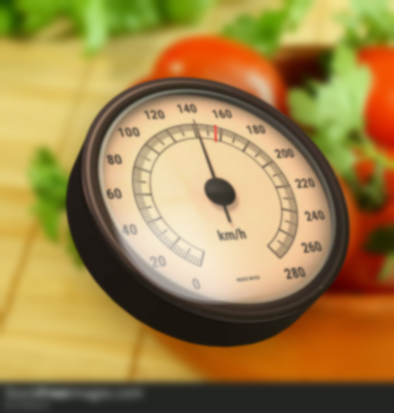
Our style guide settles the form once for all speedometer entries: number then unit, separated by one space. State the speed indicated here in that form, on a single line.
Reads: 140 km/h
